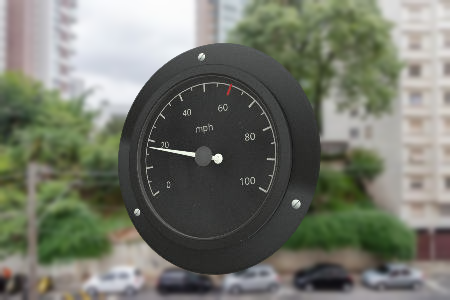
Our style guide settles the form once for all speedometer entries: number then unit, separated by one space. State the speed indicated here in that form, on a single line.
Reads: 17.5 mph
